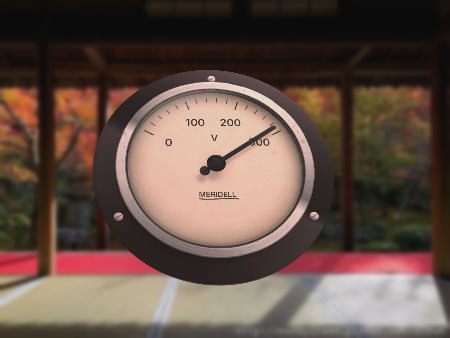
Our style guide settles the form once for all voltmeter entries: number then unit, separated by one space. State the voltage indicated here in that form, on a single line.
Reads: 290 V
